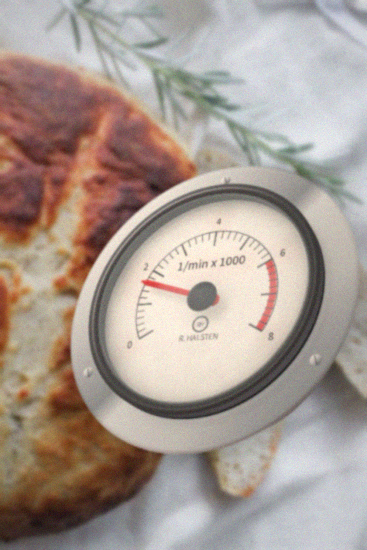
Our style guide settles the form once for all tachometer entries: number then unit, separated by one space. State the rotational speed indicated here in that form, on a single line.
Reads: 1600 rpm
